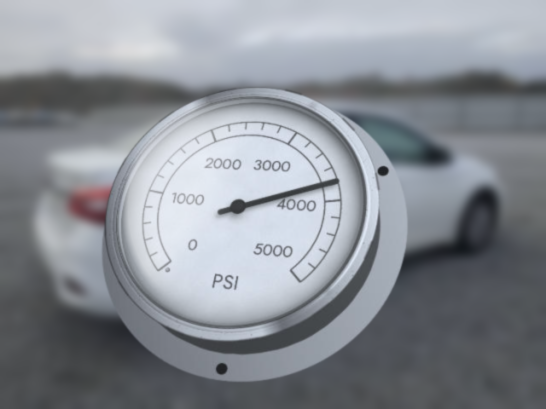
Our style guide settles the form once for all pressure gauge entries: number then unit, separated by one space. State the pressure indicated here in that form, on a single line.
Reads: 3800 psi
